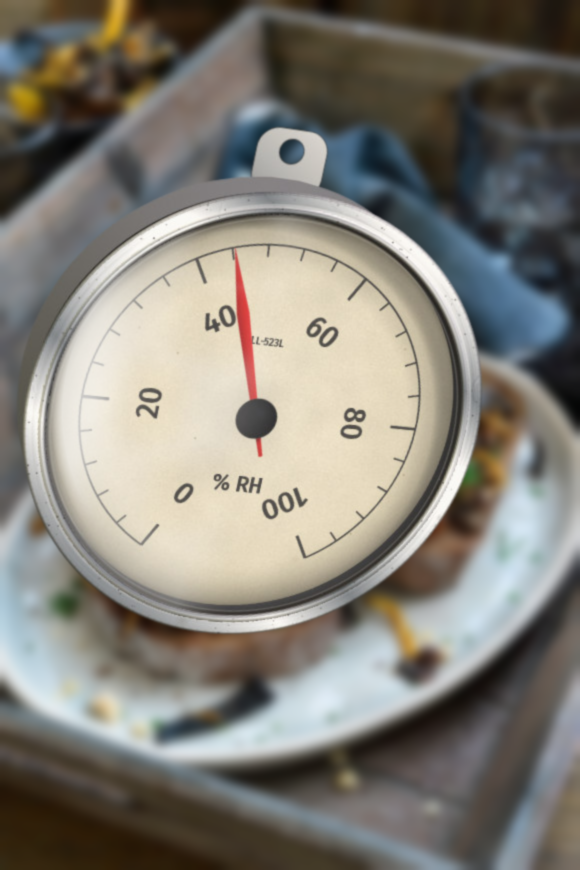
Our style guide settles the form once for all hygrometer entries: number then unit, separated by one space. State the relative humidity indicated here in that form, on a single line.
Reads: 44 %
